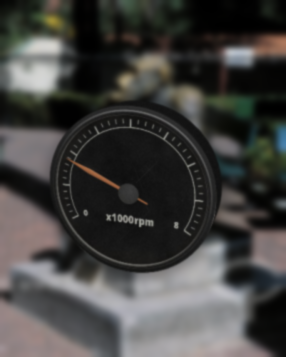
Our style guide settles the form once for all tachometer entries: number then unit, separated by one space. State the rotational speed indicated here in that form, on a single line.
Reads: 1800 rpm
